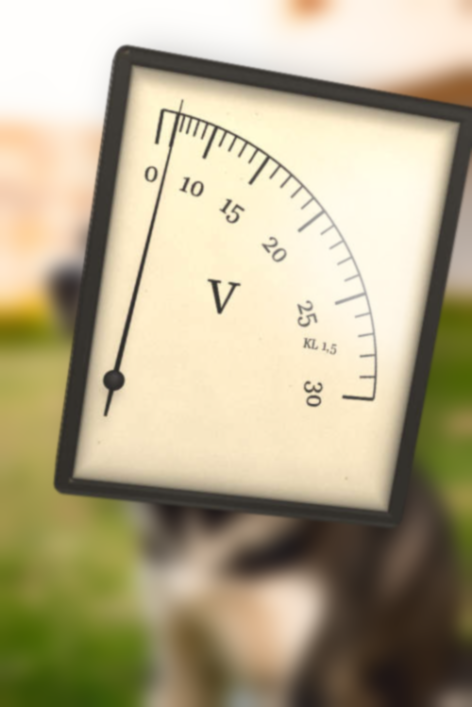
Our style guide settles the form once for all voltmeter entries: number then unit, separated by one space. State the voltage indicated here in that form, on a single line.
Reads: 5 V
